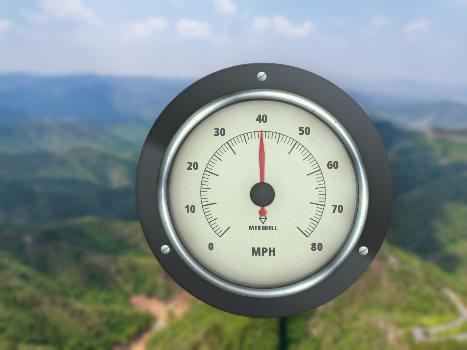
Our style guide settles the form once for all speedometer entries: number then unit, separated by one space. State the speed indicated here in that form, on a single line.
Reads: 40 mph
